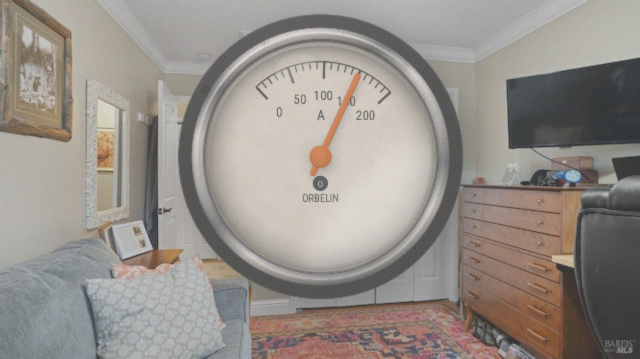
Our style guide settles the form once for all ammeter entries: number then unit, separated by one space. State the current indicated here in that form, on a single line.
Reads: 150 A
